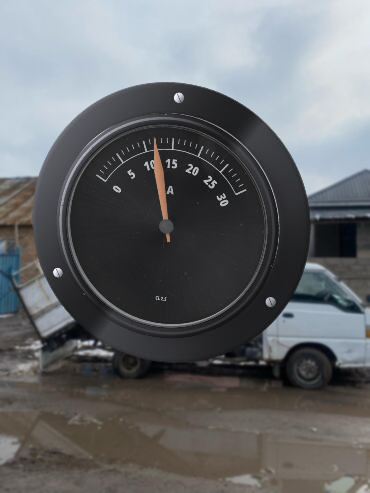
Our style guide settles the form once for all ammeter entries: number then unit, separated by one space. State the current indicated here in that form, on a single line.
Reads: 12 A
